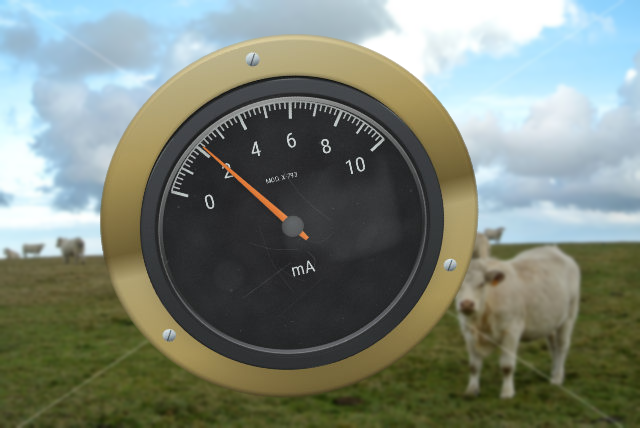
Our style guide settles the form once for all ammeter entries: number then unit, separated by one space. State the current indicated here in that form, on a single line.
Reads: 2.2 mA
